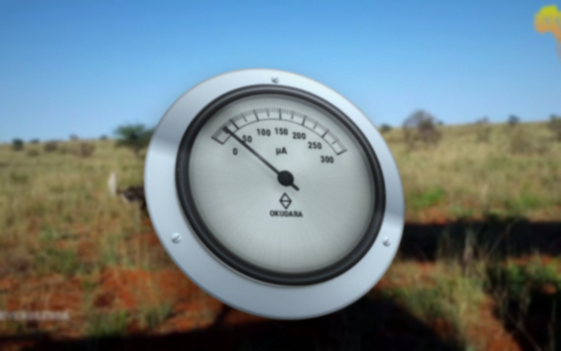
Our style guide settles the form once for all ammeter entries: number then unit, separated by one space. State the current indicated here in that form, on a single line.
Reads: 25 µA
